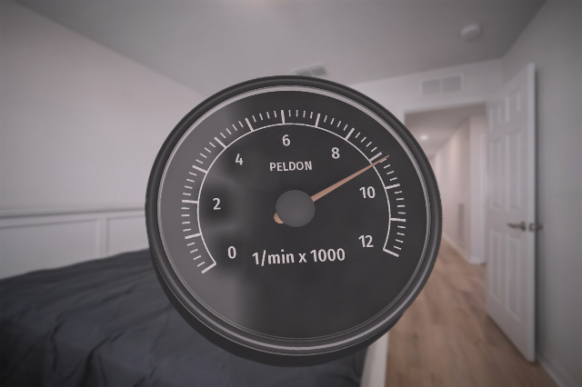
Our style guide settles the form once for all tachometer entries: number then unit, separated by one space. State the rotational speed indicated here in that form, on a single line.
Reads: 9200 rpm
